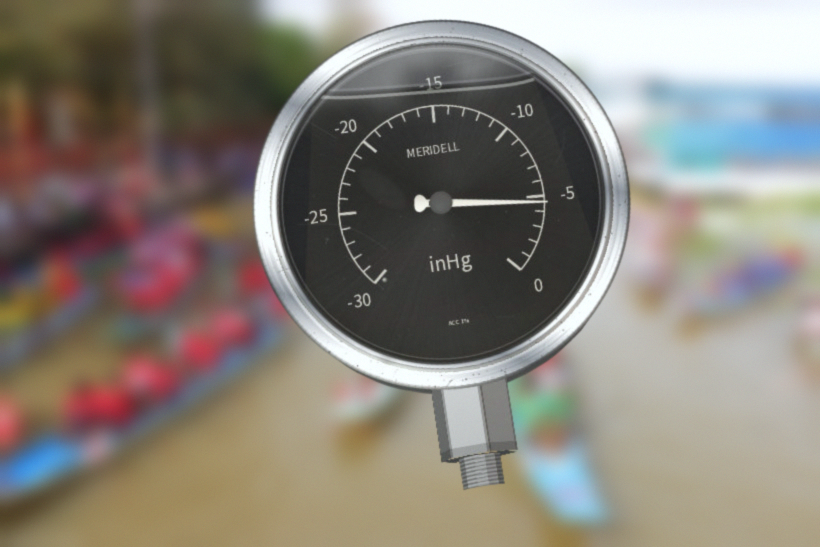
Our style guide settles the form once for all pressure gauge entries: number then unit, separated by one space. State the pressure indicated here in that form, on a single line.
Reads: -4.5 inHg
